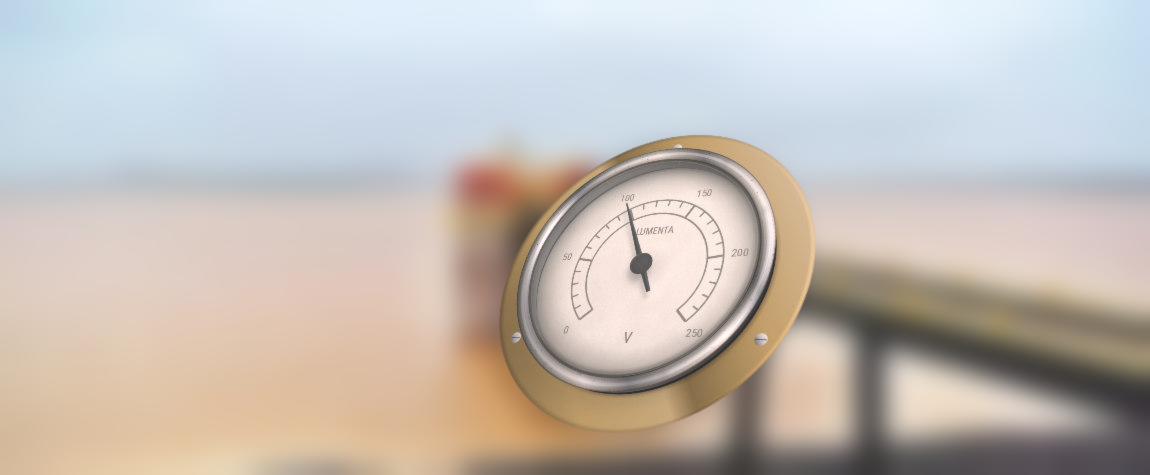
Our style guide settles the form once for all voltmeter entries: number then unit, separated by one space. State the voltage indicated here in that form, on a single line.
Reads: 100 V
